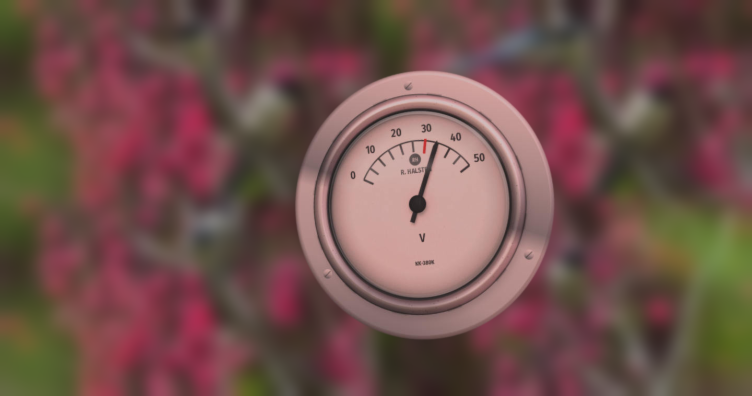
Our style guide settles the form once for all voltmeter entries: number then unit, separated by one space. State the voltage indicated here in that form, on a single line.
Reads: 35 V
